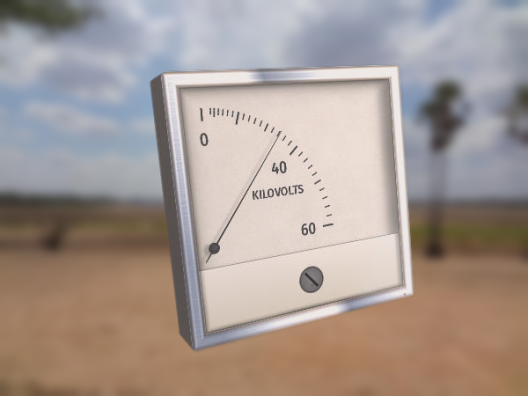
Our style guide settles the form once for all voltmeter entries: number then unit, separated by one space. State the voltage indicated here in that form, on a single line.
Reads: 34 kV
